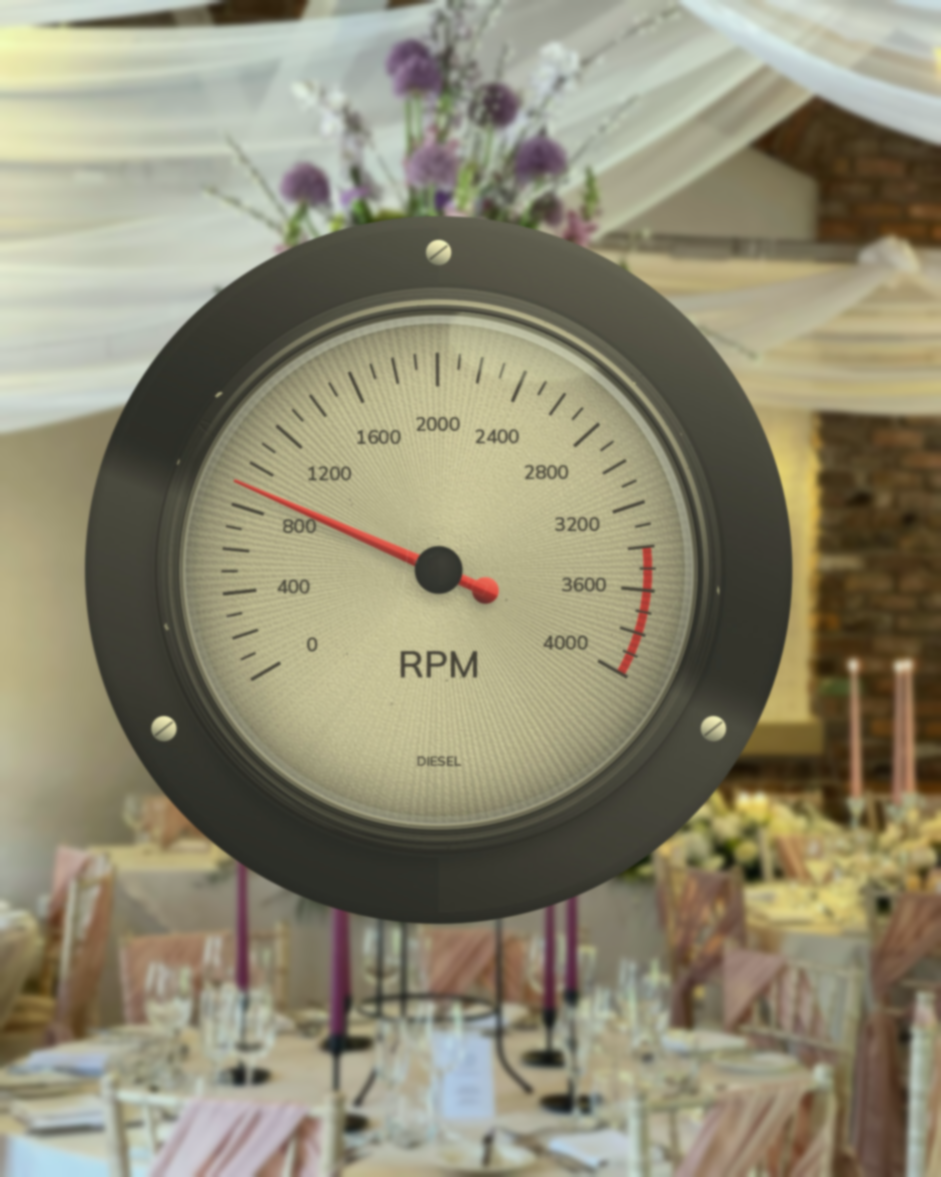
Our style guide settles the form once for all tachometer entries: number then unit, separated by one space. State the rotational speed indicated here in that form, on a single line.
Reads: 900 rpm
